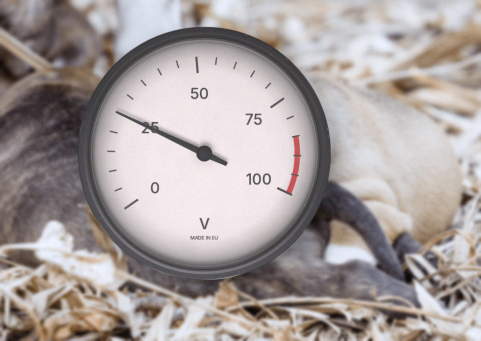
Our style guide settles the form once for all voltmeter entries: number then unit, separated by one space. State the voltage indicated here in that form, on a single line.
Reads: 25 V
